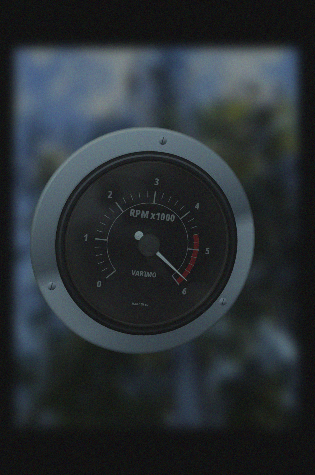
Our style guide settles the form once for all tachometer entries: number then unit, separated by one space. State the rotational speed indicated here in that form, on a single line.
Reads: 5800 rpm
